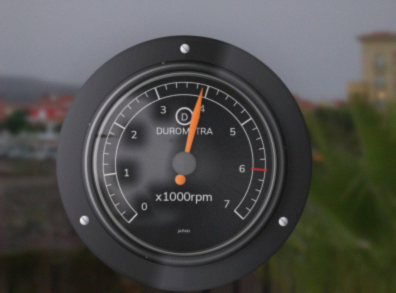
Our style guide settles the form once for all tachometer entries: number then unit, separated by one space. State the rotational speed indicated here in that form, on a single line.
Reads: 3900 rpm
